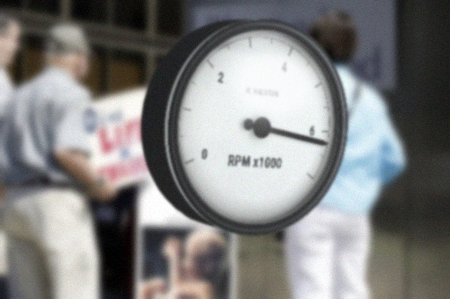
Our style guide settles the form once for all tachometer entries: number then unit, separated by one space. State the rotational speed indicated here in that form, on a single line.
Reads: 6250 rpm
